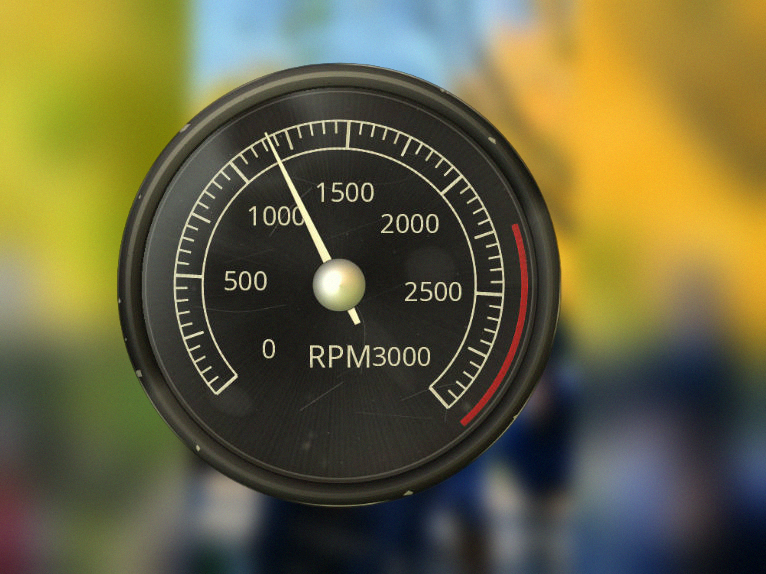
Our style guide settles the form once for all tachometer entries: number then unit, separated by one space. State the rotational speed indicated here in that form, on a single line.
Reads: 1175 rpm
